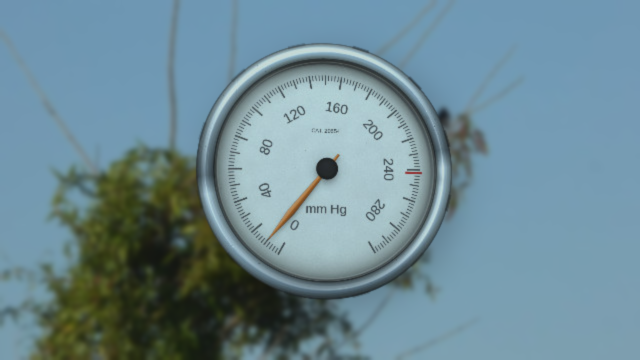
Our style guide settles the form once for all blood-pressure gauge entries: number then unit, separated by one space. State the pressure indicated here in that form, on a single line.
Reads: 10 mmHg
